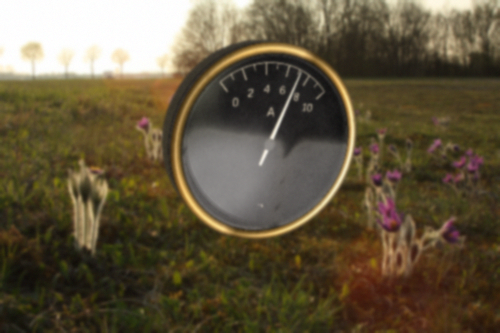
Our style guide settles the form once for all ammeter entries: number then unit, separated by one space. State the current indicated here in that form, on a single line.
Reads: 7 A
